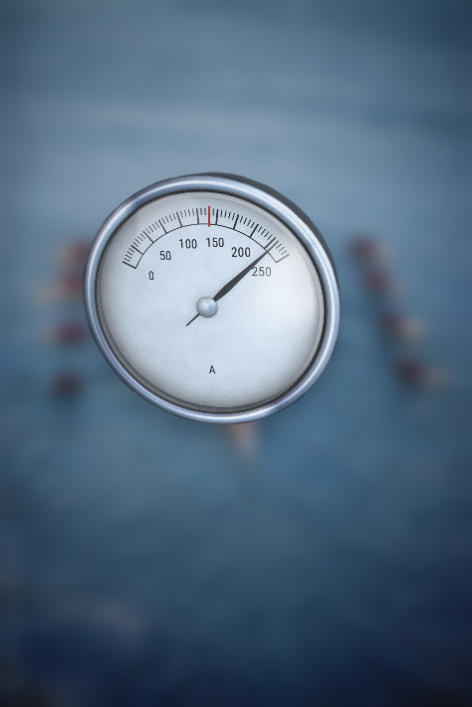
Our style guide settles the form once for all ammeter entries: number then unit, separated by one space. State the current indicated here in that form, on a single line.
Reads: 230 A
